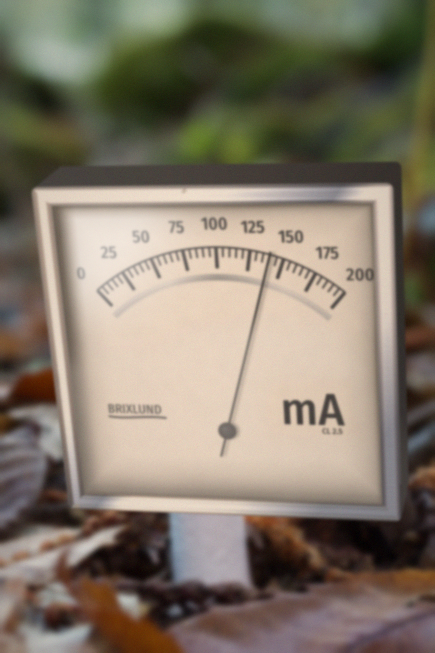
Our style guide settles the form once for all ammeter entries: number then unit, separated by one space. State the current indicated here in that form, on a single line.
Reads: 140 mA
